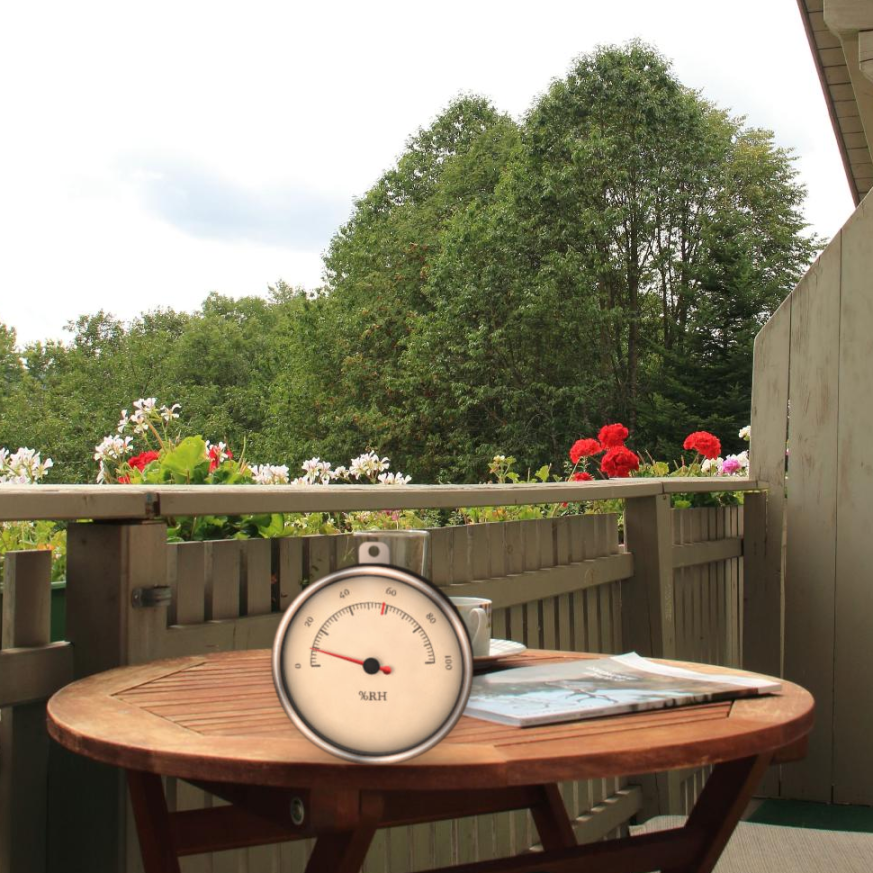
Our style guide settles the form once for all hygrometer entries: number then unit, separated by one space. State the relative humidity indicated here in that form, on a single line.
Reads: 10 %
